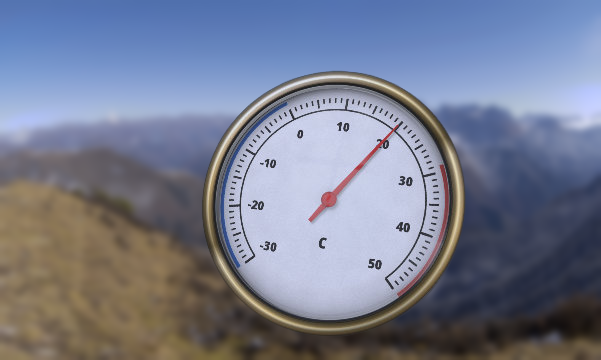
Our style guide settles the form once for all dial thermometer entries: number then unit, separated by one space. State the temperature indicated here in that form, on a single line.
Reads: 20 °C
